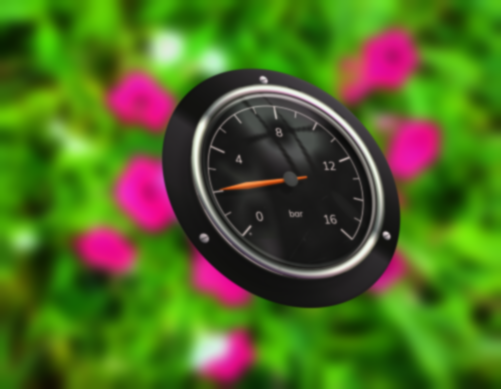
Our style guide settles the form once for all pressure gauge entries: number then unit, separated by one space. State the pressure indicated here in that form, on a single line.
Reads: 2 bar
